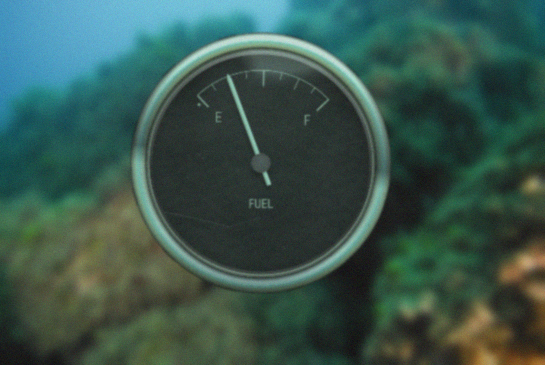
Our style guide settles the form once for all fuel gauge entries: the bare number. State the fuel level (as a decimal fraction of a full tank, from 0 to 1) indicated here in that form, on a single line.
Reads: 0.25
